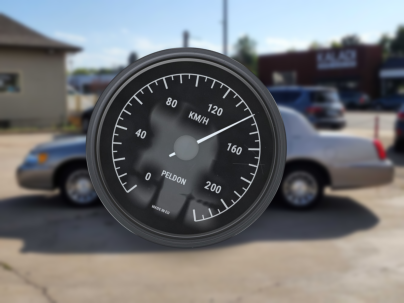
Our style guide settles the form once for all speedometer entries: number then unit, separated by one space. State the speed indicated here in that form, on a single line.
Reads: 140 km/h
